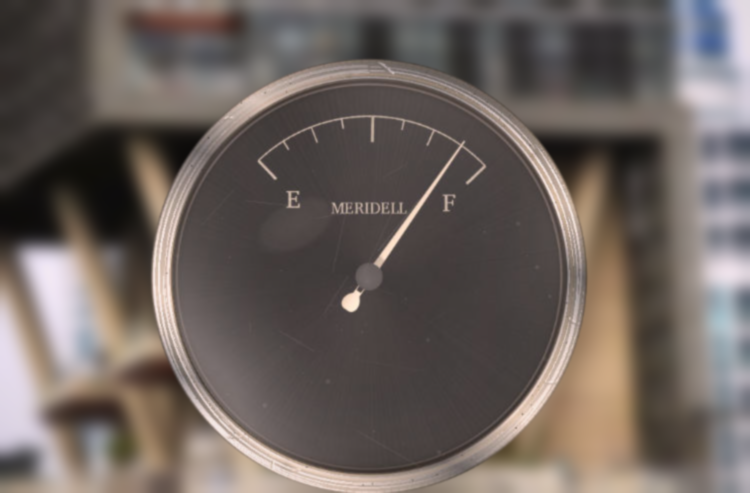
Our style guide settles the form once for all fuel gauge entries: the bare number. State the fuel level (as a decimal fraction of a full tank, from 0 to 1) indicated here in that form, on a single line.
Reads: 0.875
